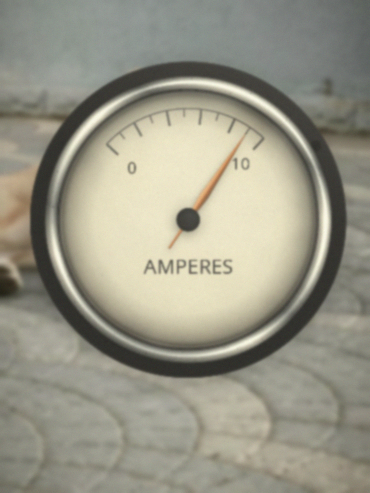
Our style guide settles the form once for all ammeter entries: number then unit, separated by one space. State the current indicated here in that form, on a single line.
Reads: 9 A
